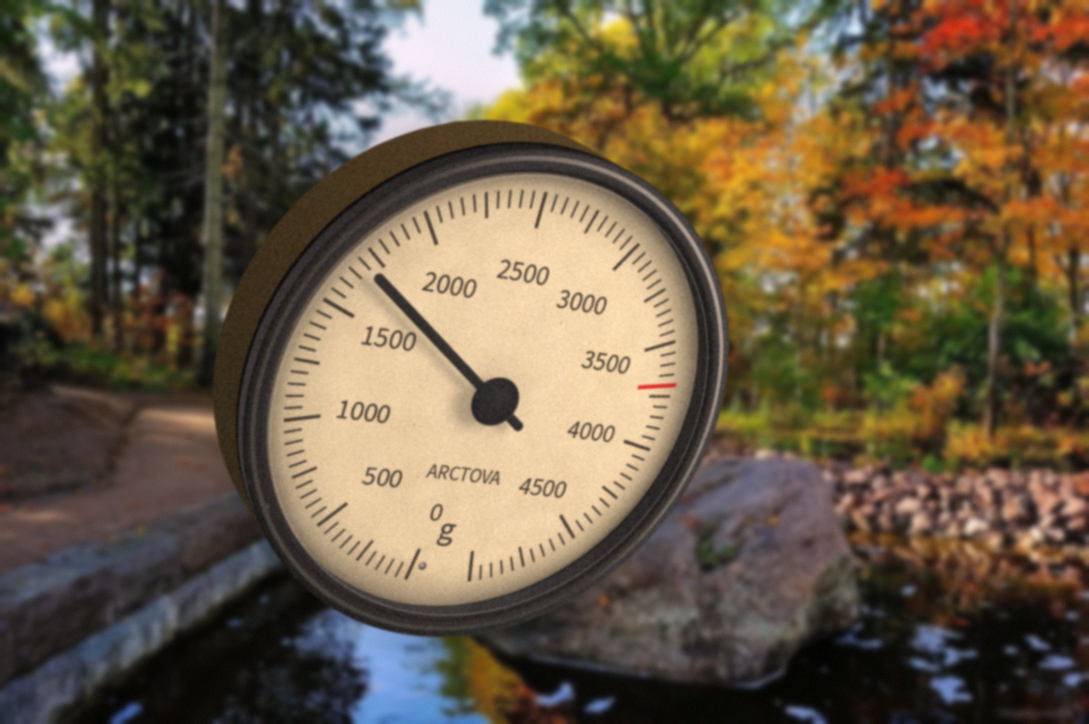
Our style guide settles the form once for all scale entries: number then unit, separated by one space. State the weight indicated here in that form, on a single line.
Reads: 1700 g
